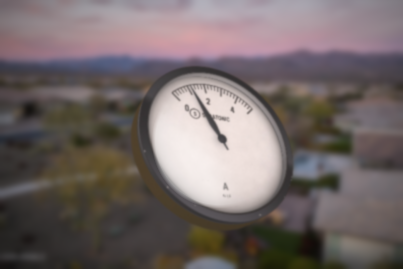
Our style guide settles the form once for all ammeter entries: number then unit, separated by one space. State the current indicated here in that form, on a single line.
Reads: 1 A
